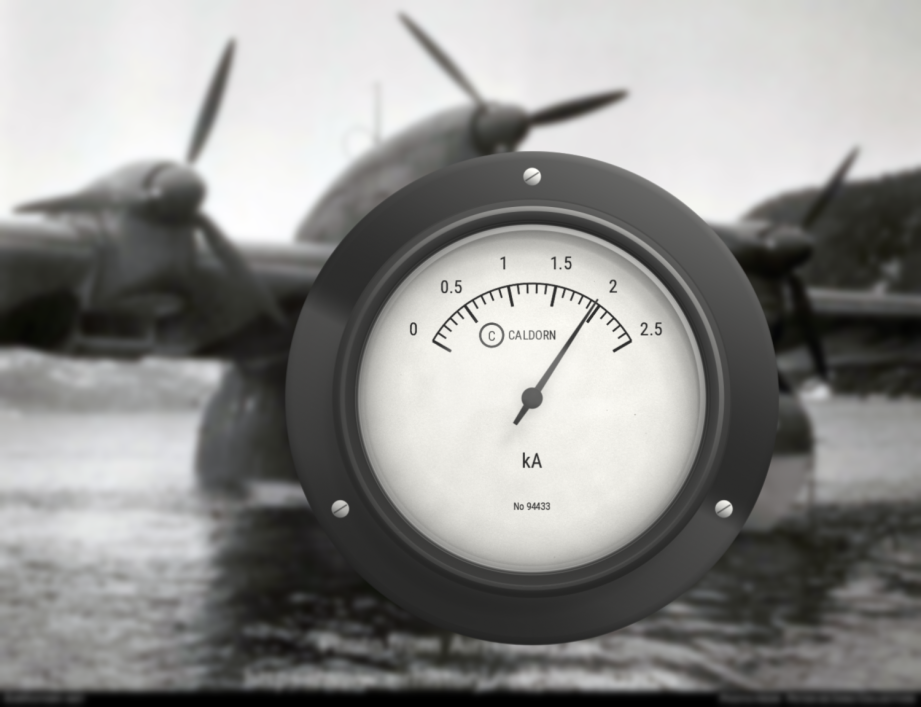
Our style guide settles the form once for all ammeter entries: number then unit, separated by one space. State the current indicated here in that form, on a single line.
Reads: 1.95 kA
